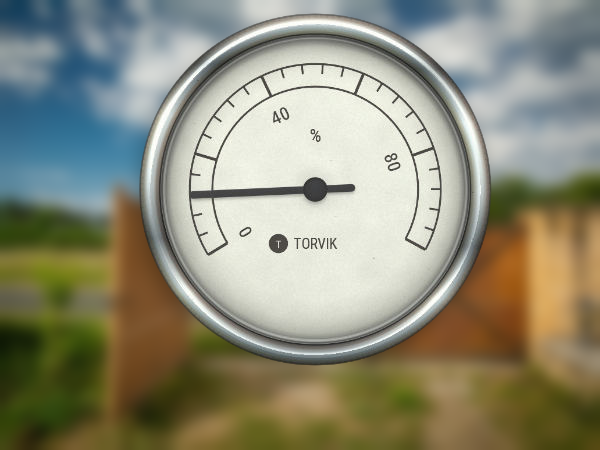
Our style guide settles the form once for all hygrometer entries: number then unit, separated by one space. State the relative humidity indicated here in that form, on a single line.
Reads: 12 %
